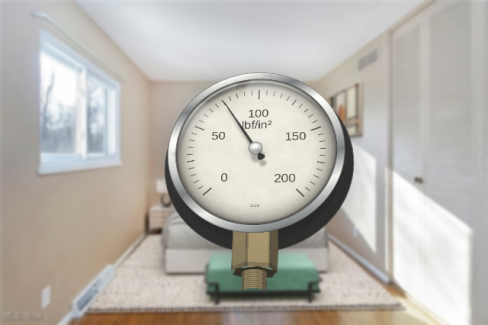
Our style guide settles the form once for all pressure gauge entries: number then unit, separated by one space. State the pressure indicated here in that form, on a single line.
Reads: 75 psi
